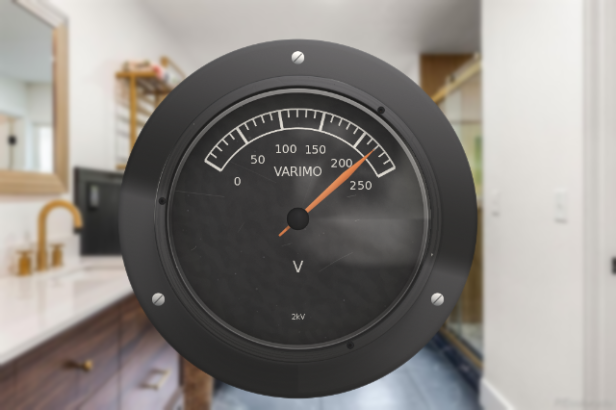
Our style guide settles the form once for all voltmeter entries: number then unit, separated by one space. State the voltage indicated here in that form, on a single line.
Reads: 220 V
